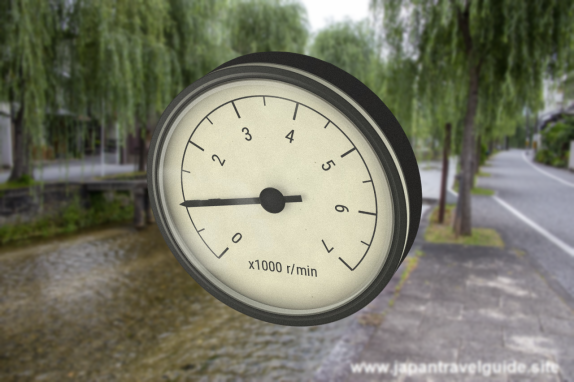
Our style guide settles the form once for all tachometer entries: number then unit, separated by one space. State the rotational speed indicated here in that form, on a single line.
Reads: 1000 rpm
